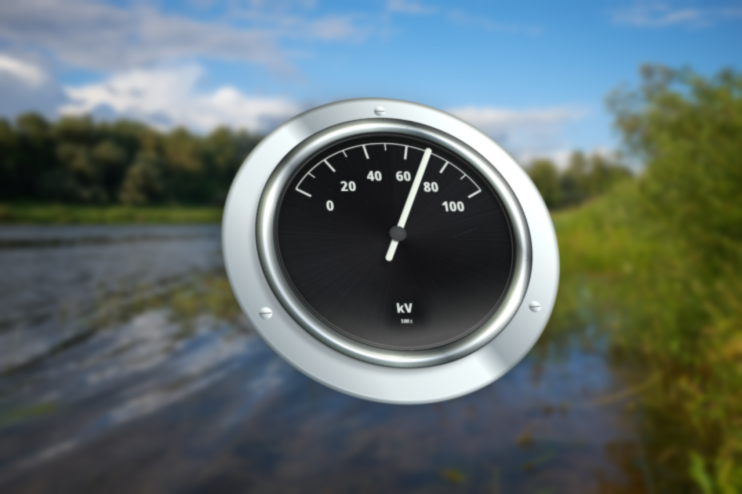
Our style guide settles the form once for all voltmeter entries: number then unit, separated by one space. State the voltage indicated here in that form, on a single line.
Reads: 70 kV
